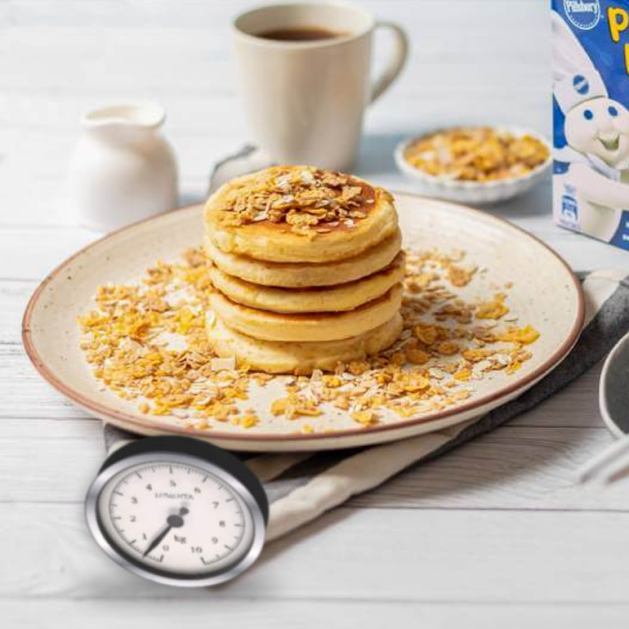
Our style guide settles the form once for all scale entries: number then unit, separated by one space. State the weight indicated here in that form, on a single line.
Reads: 0.5 kg
